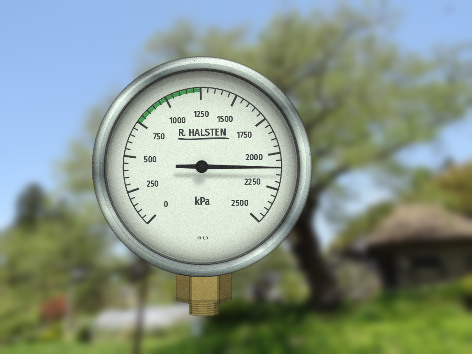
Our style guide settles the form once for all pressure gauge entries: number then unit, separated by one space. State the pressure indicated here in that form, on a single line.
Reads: 2100 kPa
